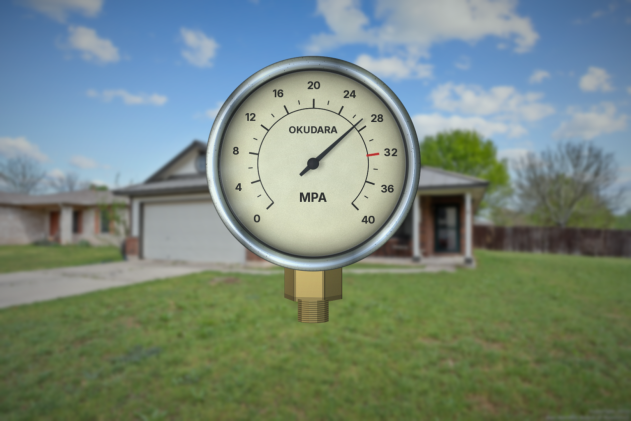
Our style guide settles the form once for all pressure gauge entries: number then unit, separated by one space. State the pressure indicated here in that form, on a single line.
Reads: 27 MPa
